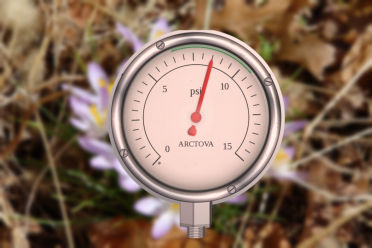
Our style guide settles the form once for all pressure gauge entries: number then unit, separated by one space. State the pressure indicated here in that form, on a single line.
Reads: 8.5 psi
